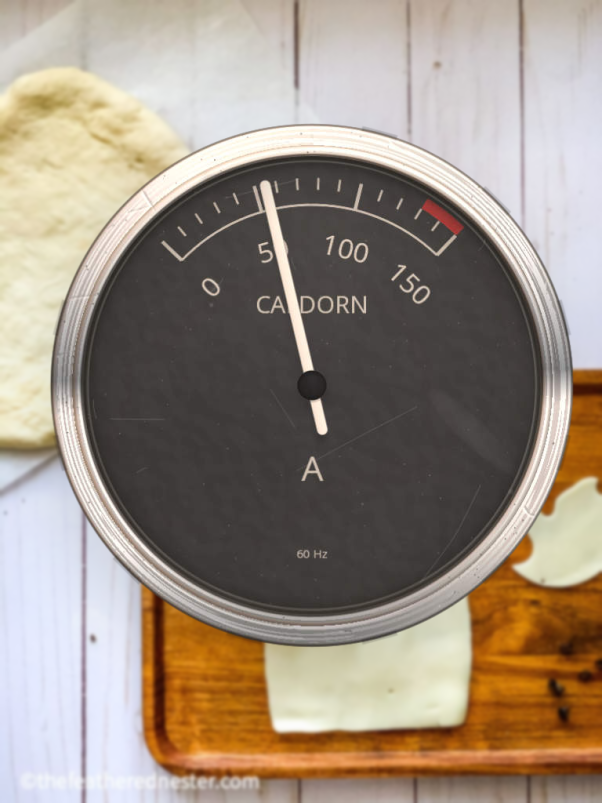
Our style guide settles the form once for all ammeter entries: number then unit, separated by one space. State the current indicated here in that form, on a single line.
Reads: 55 A
